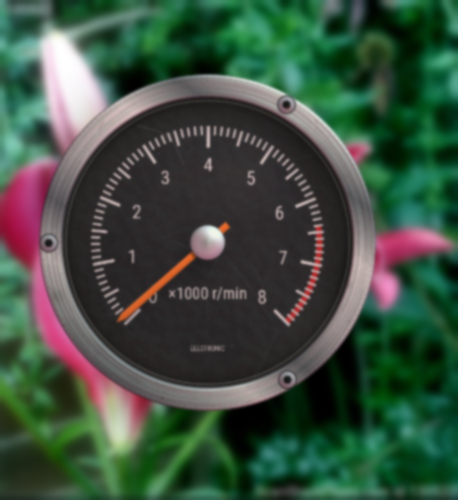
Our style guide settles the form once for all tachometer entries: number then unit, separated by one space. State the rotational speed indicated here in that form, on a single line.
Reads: 100 rpm
